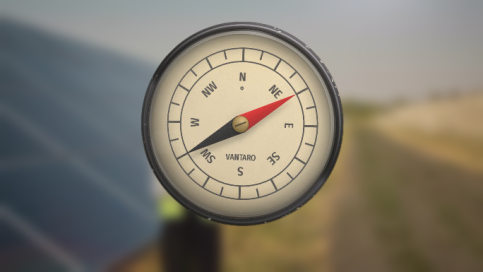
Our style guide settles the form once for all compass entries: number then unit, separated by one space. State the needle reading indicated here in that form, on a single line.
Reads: 60 °
